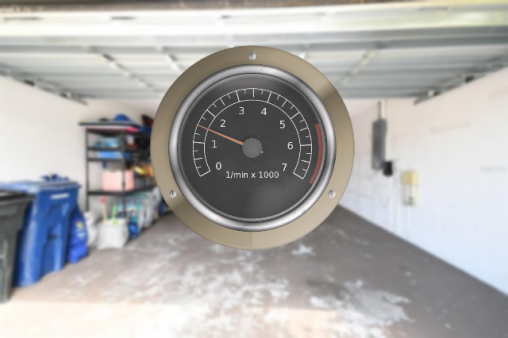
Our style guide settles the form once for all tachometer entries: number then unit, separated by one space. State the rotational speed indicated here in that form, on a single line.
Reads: 1500 rpm
